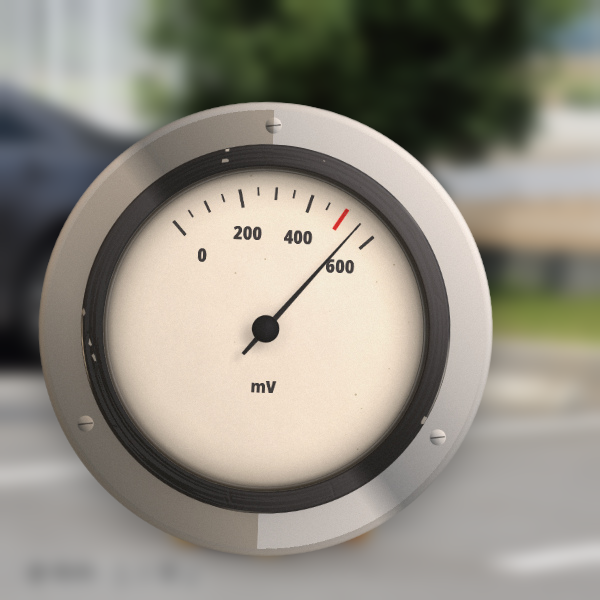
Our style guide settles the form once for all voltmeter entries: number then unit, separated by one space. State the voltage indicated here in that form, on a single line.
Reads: 550 mV
